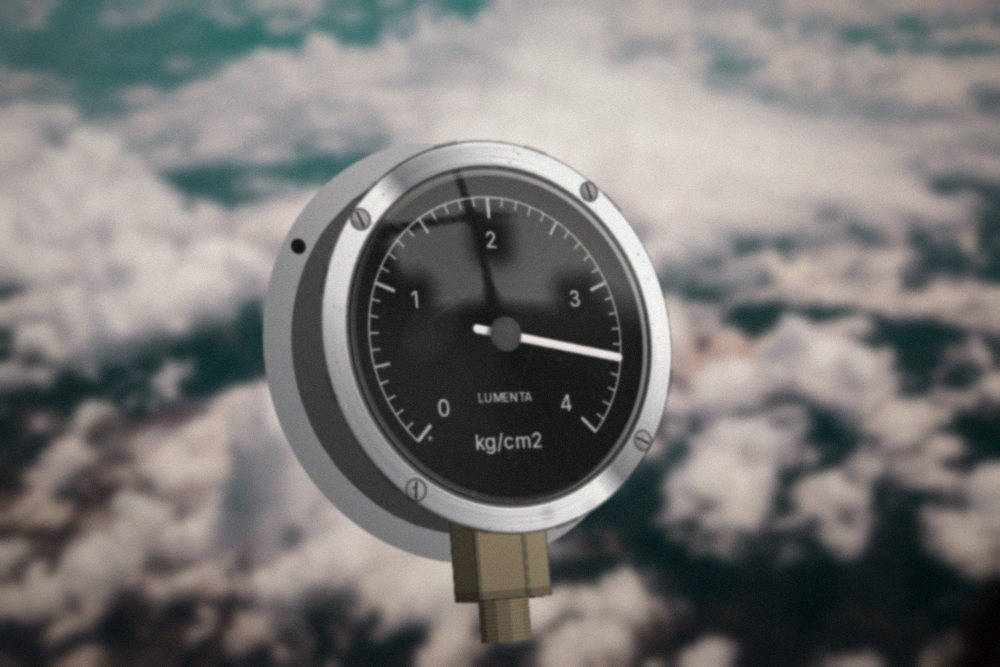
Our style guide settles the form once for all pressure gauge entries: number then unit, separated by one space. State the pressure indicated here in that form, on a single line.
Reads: 3.5 kg/cm²
